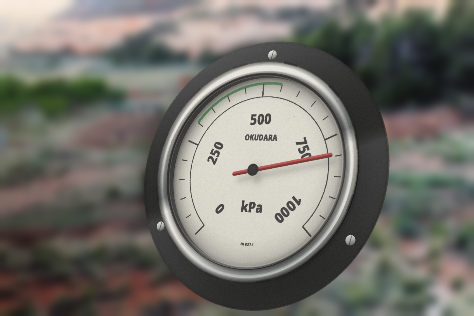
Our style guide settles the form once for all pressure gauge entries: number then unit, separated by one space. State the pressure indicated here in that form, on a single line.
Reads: 800 kPa
